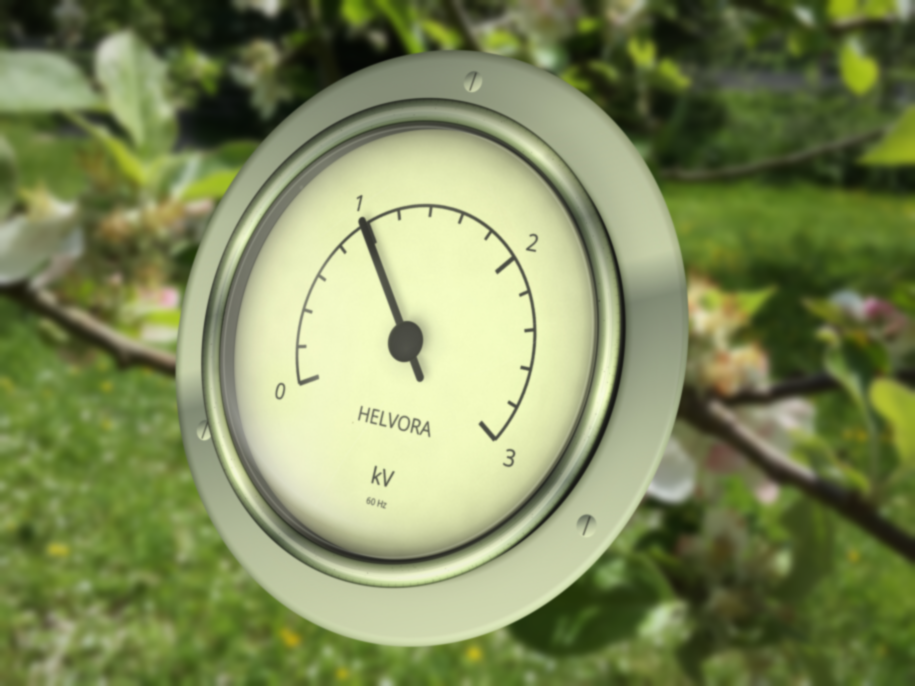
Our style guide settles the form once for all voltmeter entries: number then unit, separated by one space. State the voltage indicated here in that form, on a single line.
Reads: 1 kV
